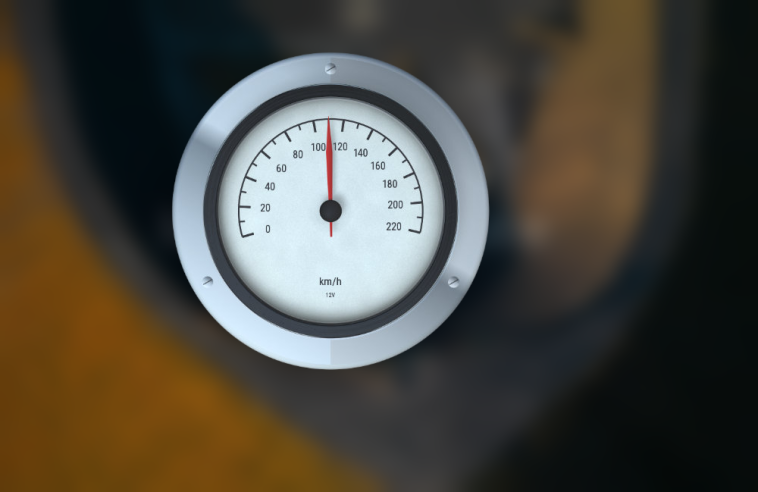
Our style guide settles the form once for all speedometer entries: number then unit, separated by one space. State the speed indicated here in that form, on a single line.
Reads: 110 km/h
